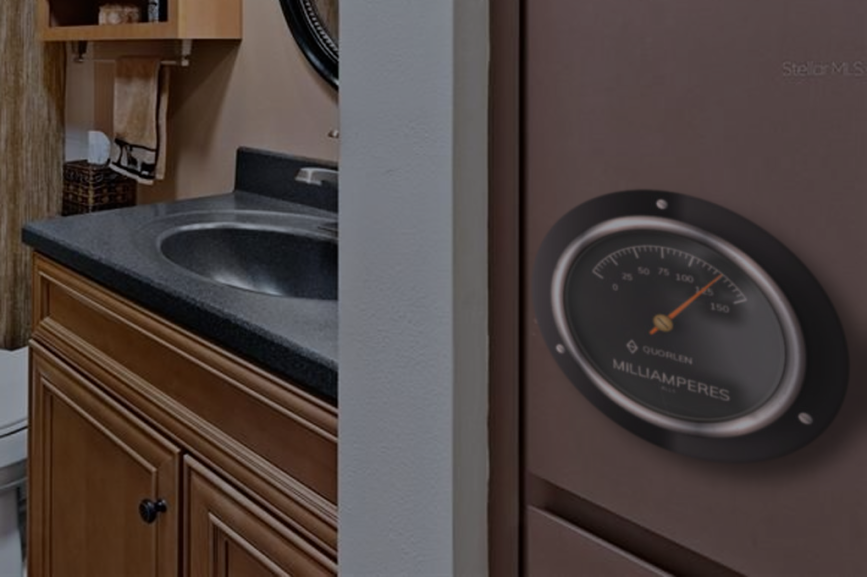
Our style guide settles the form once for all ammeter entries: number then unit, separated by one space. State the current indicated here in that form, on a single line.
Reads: 125 mA
